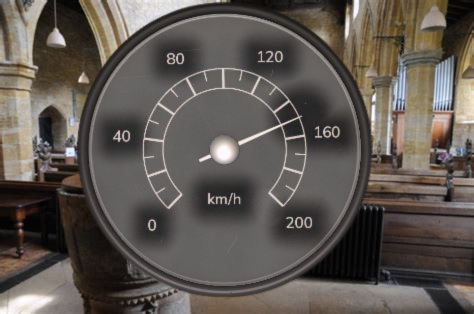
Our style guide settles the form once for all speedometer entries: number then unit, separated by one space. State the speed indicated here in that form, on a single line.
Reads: 150 km/h
